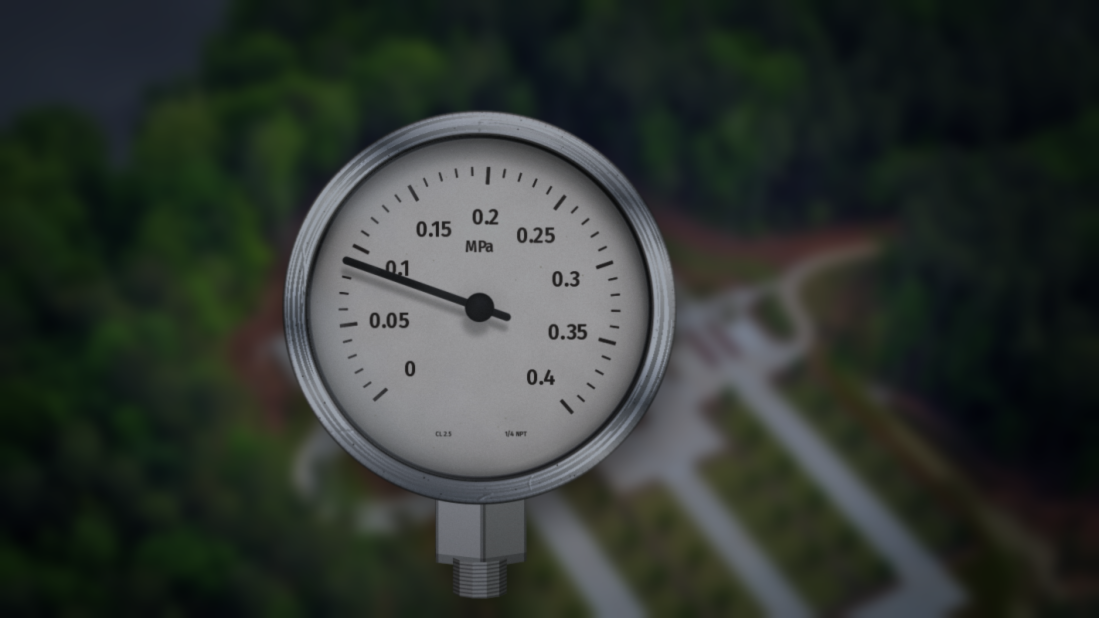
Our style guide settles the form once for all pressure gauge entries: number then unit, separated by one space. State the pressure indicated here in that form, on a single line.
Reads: 0.09 MPa
